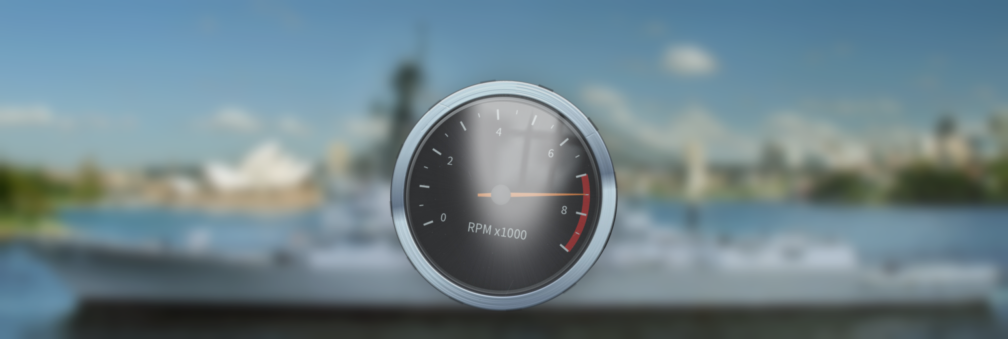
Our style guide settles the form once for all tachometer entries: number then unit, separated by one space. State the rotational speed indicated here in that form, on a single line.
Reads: 7500 rpm
